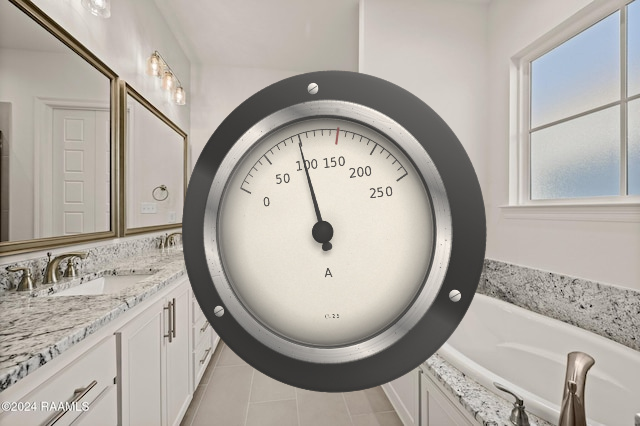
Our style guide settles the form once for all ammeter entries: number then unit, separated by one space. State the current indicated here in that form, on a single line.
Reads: 100 A
